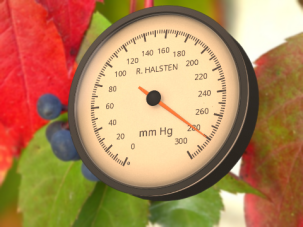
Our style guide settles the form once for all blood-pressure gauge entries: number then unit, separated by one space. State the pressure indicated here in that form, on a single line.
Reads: 280 mmHg
